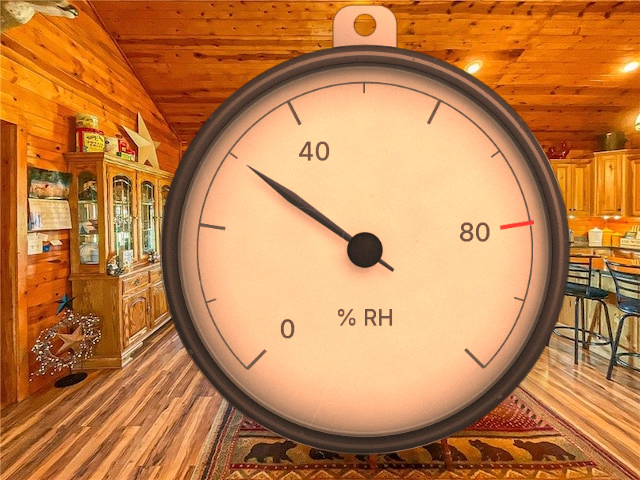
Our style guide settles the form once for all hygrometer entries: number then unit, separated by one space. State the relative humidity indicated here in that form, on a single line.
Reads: 30 %
